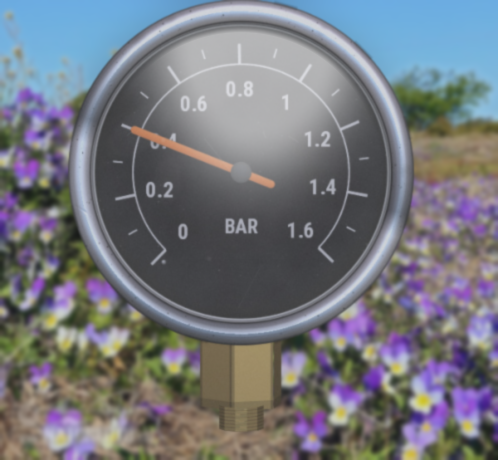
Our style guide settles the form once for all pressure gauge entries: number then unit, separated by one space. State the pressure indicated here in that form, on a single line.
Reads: 0.4 bar
